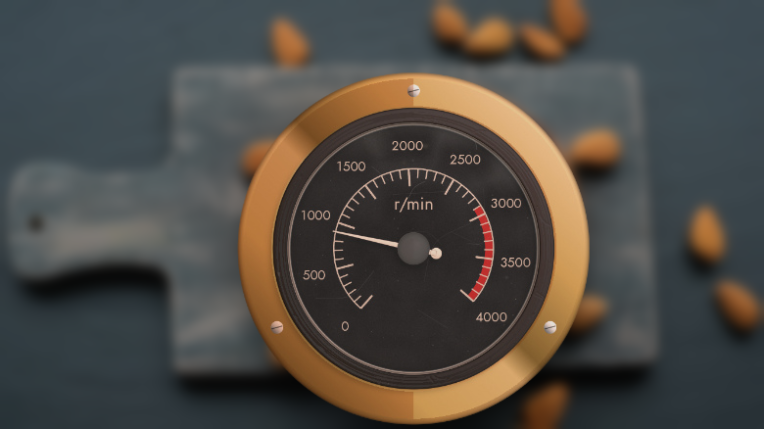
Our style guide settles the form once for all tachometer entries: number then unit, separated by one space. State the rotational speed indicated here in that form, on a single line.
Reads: 900 rpm
